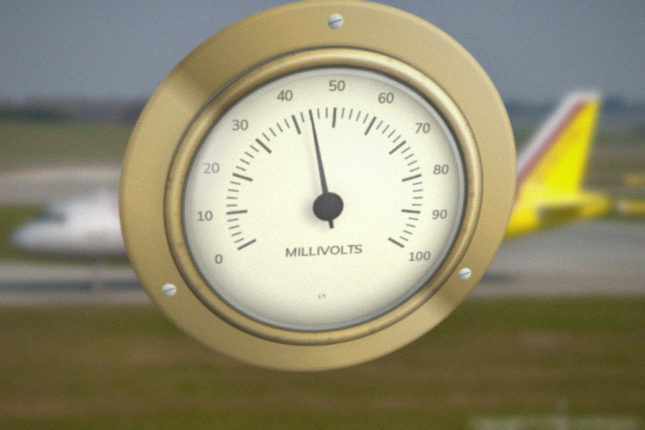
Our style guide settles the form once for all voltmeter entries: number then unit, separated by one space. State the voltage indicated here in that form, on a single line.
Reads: 44 mV
